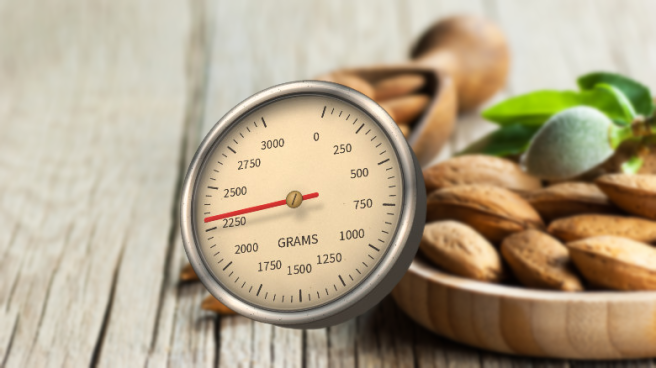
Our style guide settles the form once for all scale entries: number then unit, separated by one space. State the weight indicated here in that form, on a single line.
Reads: 2300 g
